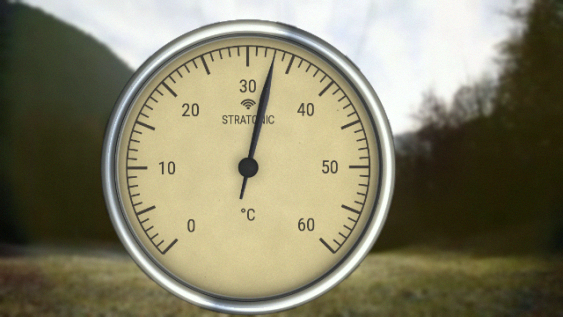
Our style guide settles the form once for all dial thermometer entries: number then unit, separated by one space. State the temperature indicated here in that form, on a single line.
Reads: 33 °C
